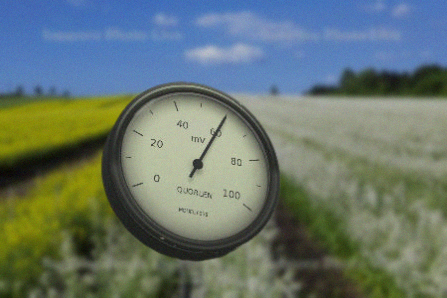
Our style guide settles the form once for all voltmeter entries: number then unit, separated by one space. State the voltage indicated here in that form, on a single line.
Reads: 60 mV
